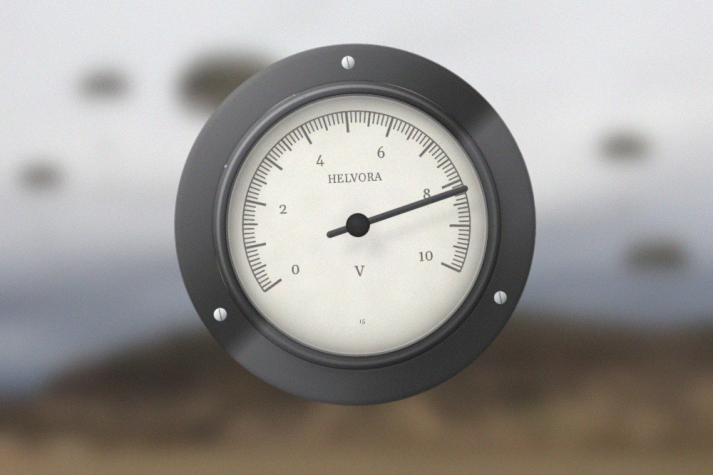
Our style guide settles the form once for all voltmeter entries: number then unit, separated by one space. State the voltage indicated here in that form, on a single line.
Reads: 8.2 V
